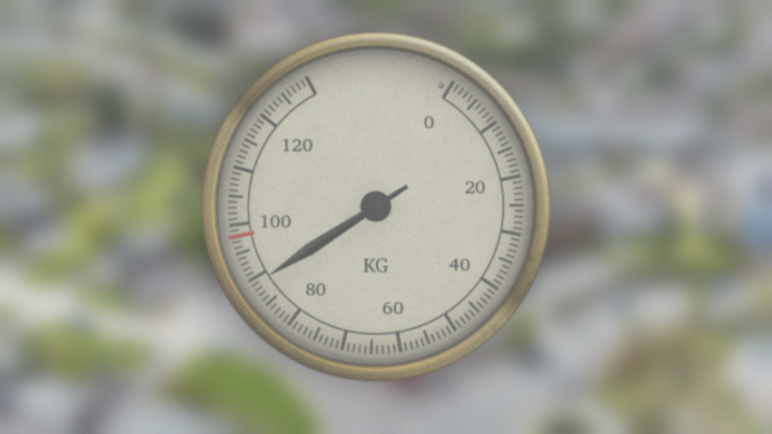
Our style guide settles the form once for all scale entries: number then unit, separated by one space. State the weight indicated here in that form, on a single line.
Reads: 89 kg
